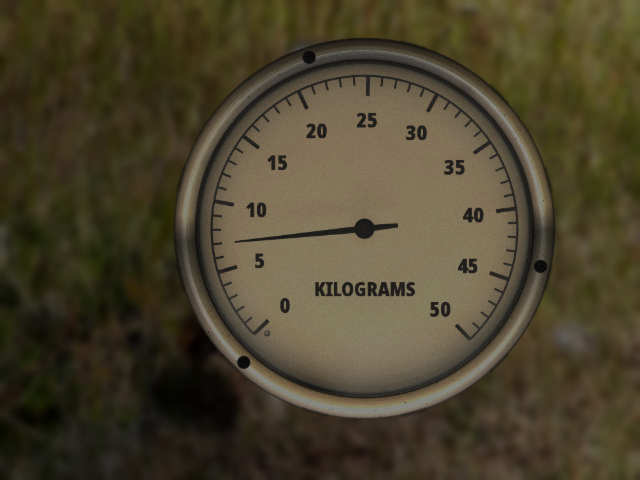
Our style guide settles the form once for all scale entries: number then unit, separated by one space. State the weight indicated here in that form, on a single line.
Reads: 7 kg
